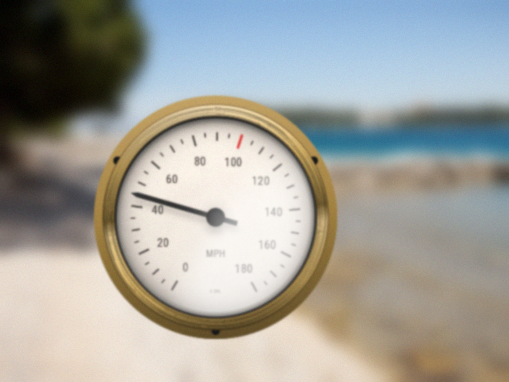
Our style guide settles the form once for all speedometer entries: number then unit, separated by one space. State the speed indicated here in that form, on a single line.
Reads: 45 mph
